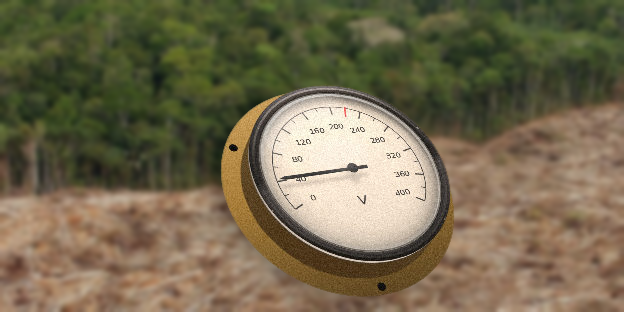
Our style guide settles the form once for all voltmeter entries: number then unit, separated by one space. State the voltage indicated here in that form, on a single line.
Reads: 40 V
